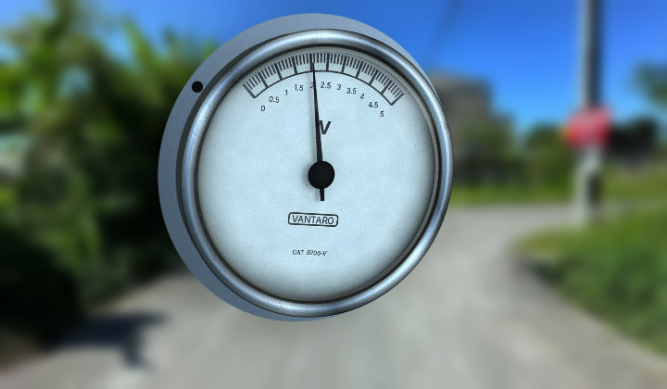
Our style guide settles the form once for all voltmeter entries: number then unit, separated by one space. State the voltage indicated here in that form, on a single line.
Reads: 2 V
